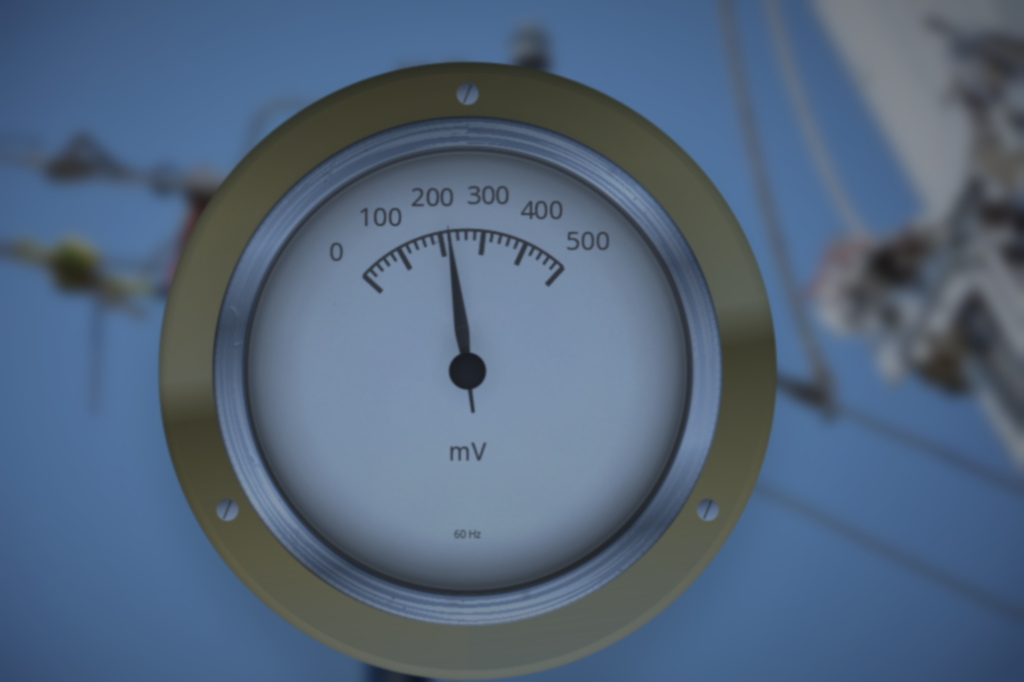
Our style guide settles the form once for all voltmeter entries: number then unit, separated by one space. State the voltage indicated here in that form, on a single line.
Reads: 220 mV
